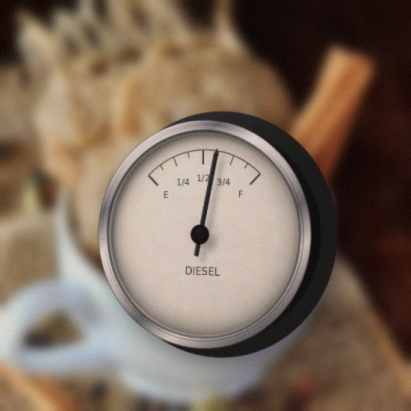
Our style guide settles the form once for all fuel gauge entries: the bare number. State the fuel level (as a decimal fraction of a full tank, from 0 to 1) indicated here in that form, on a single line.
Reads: 0.625
